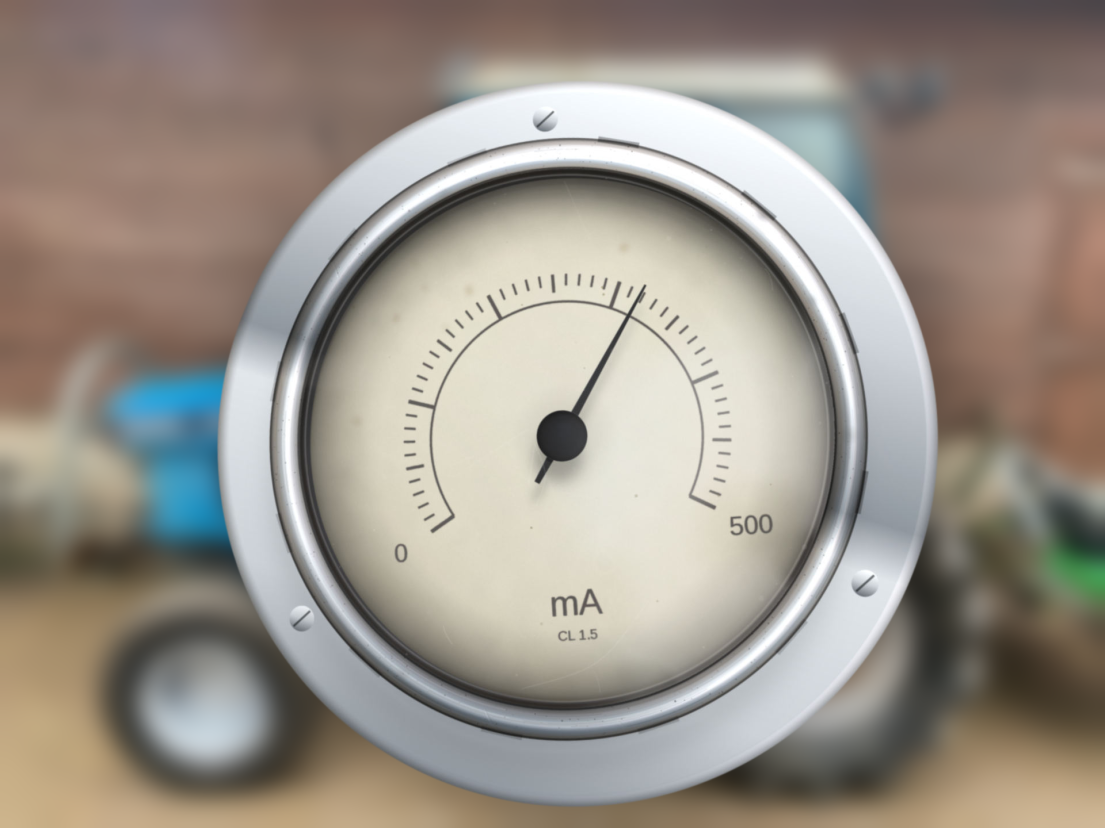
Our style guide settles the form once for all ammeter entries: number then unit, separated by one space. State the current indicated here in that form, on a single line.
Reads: 320 mA
